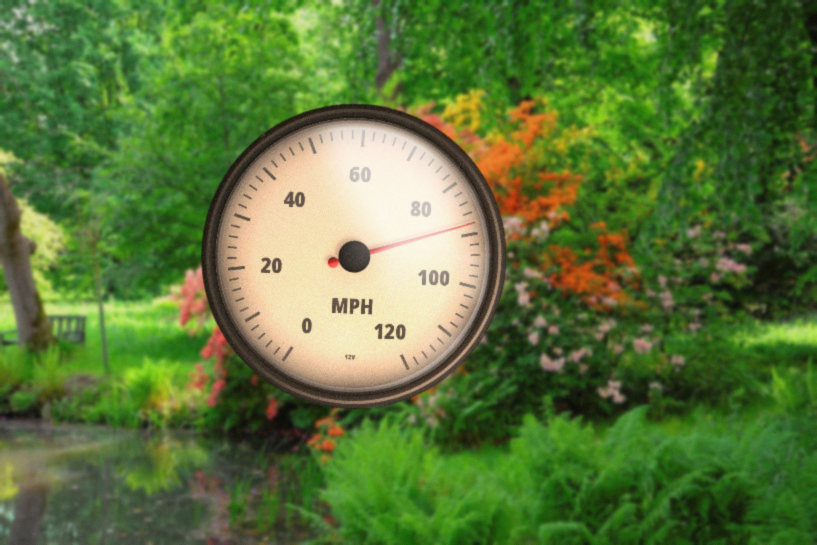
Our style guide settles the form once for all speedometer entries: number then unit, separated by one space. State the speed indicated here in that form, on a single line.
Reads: 88 mph
